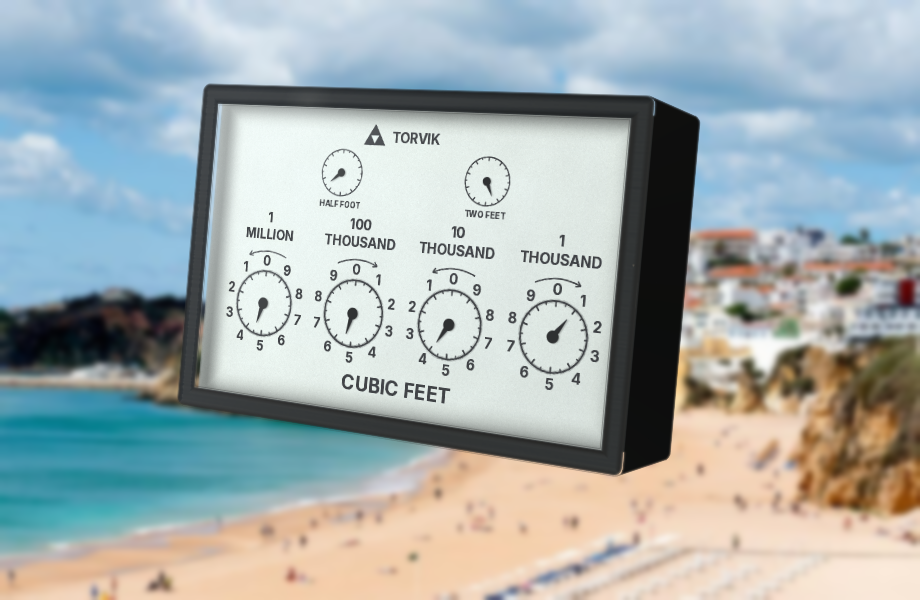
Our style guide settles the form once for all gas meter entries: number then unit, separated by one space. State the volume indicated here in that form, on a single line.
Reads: 454100 ft³
